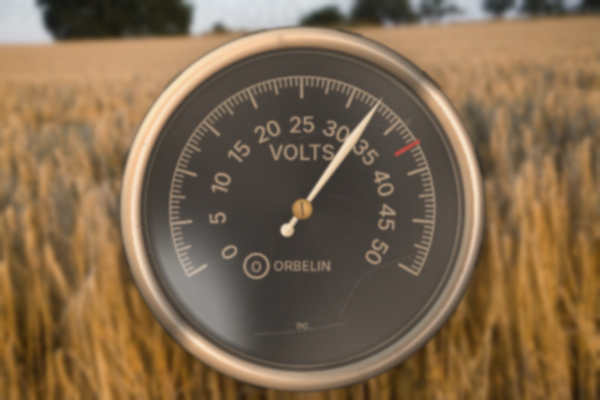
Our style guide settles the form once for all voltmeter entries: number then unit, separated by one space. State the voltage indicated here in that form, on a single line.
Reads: 32.5 V
